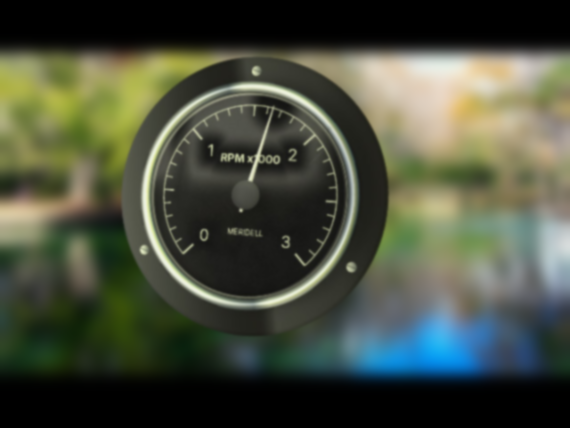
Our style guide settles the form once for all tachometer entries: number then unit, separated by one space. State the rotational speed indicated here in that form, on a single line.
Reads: 1650 rpm
